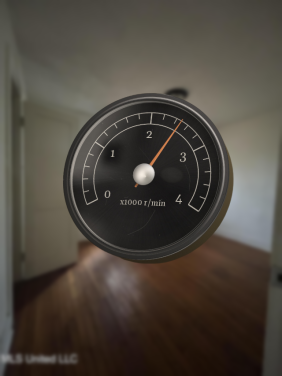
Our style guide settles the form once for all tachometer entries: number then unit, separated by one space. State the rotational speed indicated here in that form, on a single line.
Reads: 2500 rpm
